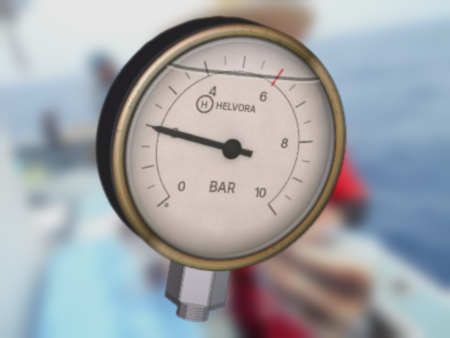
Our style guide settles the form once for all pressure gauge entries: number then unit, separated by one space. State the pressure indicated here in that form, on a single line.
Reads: 2 bar
